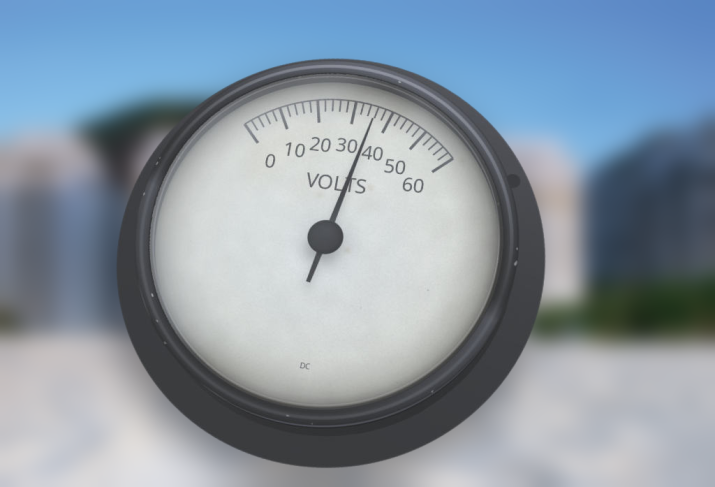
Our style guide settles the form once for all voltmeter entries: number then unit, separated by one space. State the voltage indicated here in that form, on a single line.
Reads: 36 V
